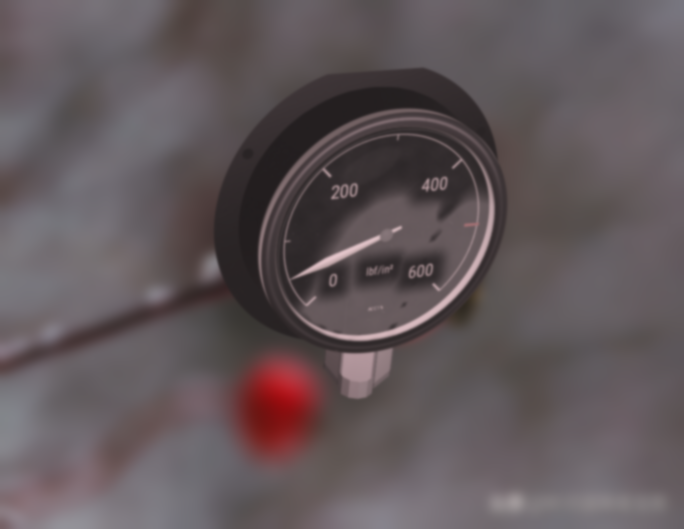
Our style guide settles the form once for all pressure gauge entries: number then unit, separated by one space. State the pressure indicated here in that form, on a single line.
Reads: 50 psi
